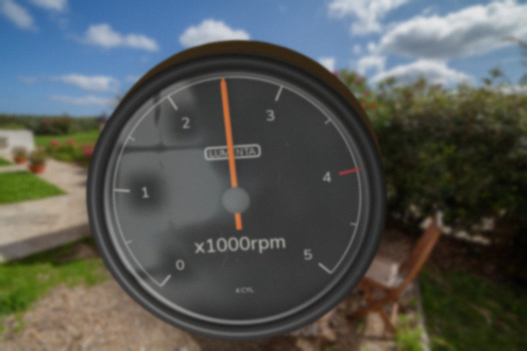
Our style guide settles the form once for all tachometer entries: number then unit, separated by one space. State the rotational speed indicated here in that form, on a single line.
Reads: 2500 rpm
